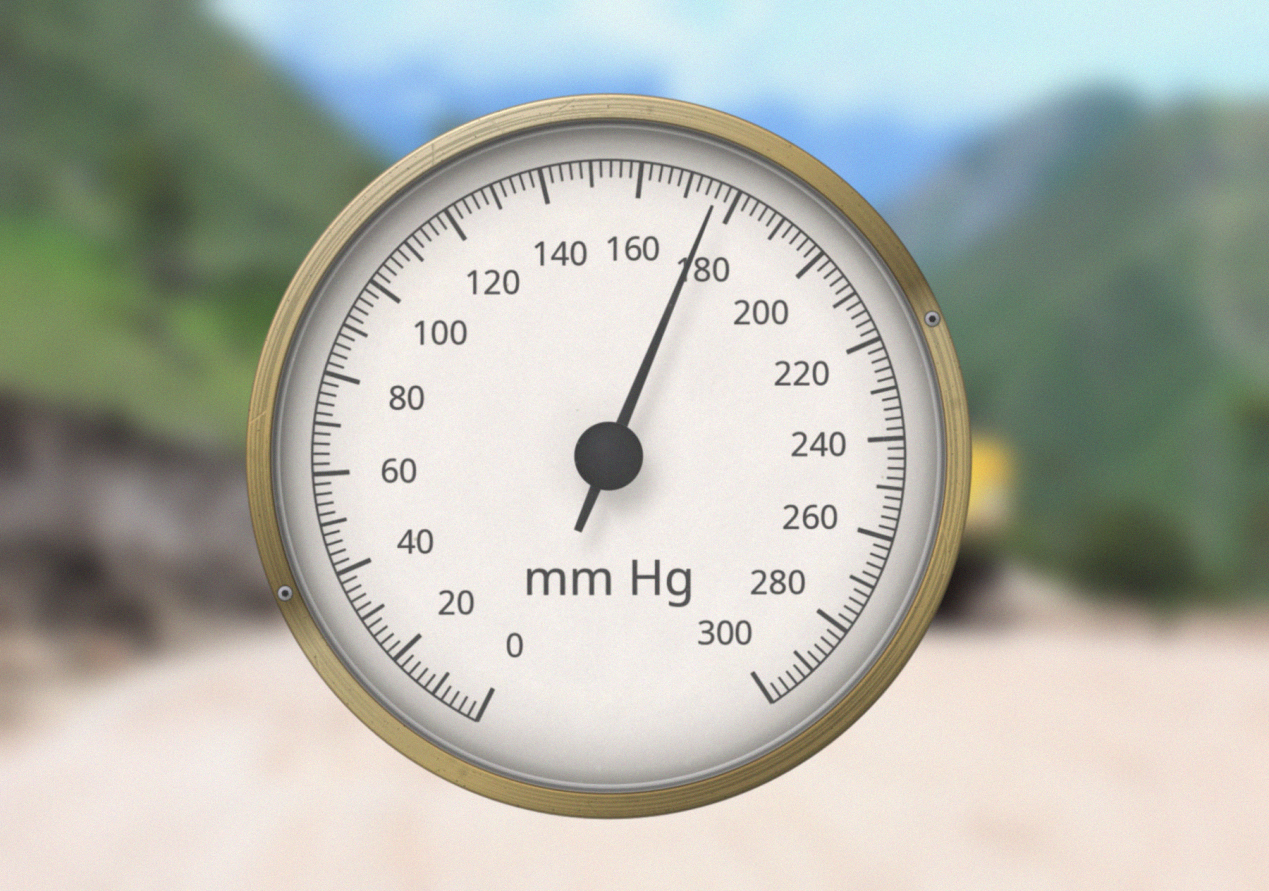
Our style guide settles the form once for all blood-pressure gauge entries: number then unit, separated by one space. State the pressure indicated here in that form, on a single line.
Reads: 176 mmHg
